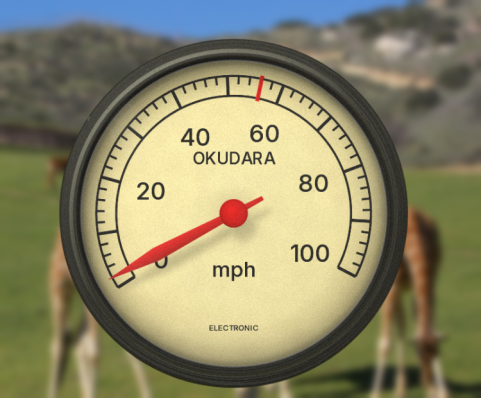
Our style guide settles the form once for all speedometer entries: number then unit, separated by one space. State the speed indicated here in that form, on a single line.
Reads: 2 mph
